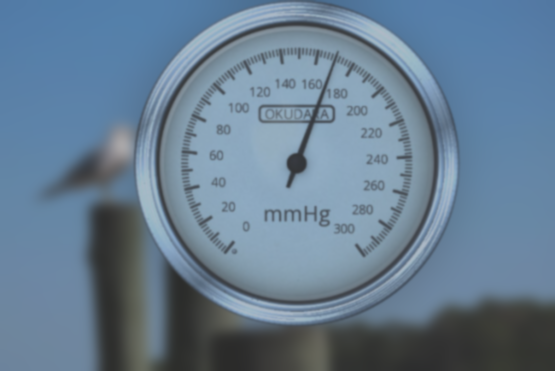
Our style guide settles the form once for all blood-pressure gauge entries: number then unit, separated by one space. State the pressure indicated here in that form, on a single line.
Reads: 170 mmHg
